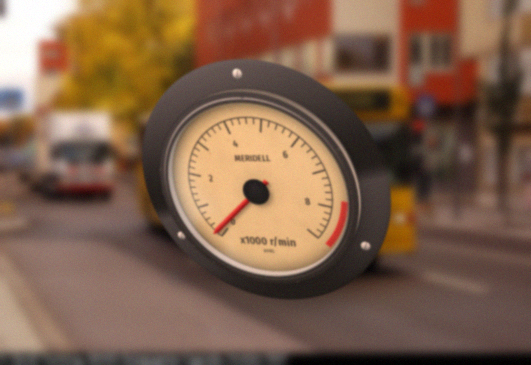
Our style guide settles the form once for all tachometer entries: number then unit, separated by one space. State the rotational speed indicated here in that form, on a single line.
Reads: 200 rpm
